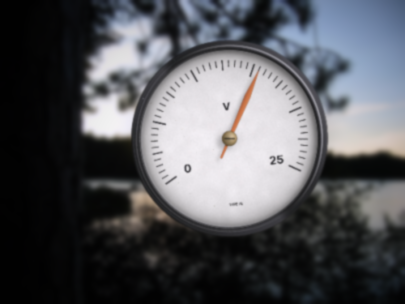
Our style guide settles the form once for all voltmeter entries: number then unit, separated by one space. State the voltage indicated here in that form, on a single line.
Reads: 15.5 V
